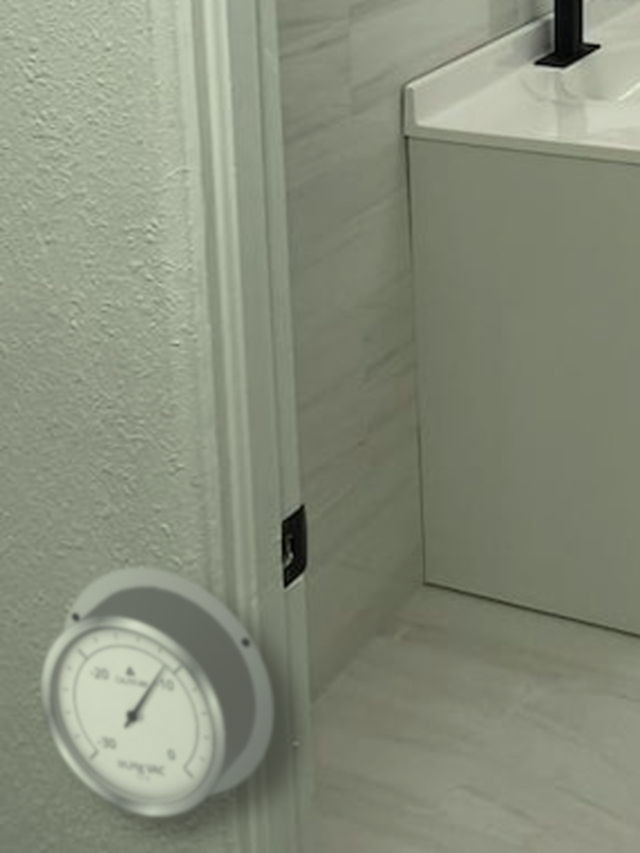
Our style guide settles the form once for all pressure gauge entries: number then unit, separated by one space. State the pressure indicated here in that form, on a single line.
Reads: -11 inHg
